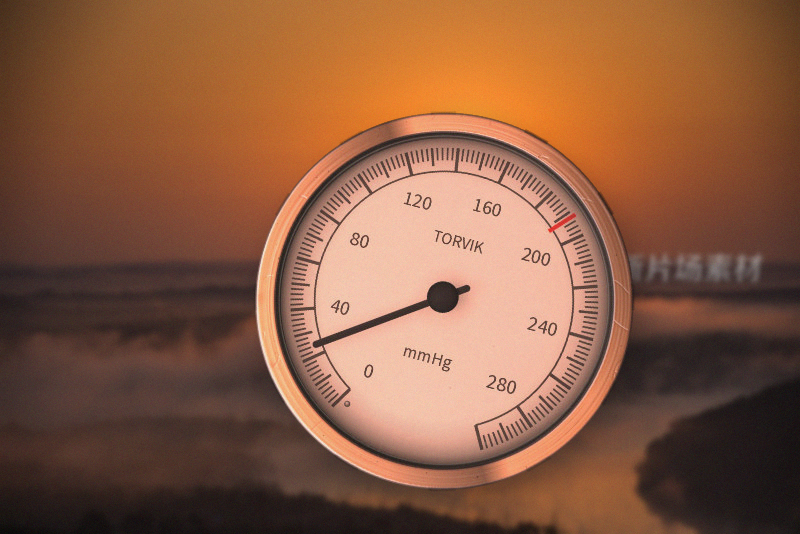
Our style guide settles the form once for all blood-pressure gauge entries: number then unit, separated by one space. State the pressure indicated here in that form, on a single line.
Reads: 24 mmHg
